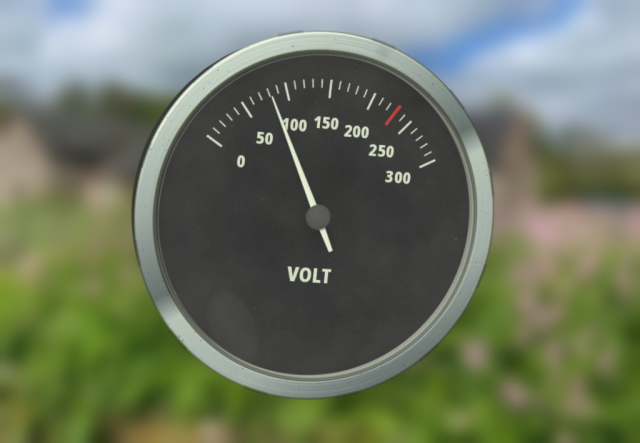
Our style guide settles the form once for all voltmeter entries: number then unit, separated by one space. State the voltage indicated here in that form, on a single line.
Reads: 80 V
